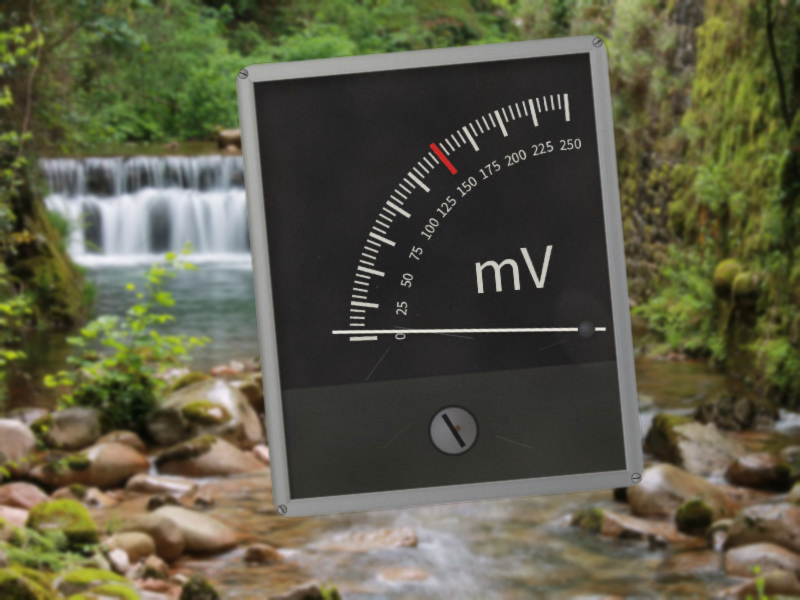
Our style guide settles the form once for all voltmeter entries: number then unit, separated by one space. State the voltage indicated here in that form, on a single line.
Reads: 5 mV
